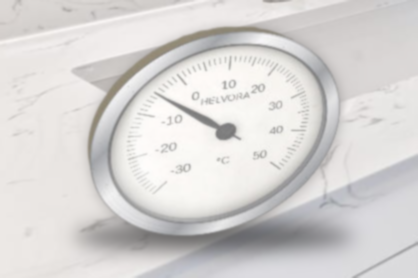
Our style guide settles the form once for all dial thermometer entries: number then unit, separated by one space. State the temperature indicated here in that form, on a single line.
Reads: -5 °C
